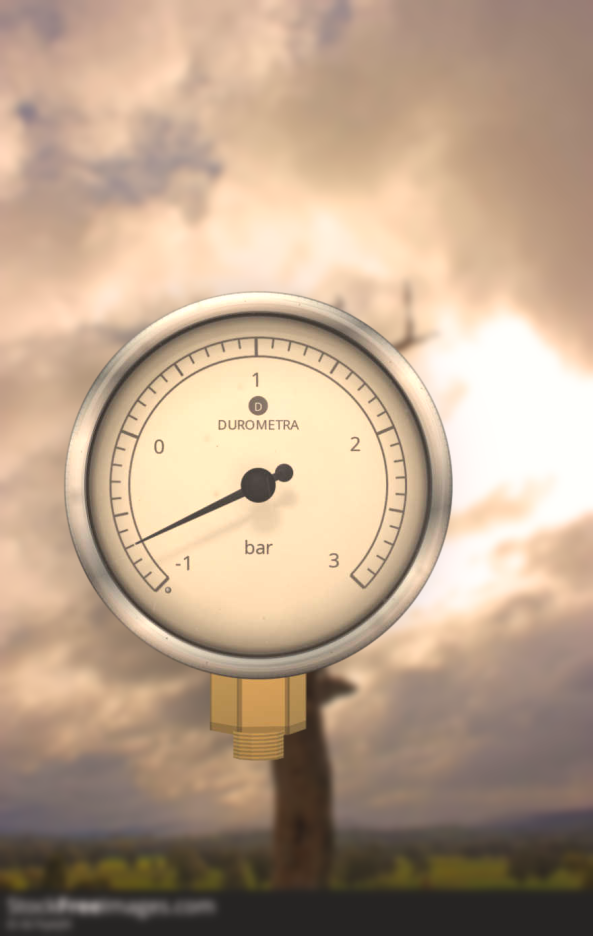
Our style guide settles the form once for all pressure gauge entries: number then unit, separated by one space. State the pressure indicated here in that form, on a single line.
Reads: -0.7 bar
